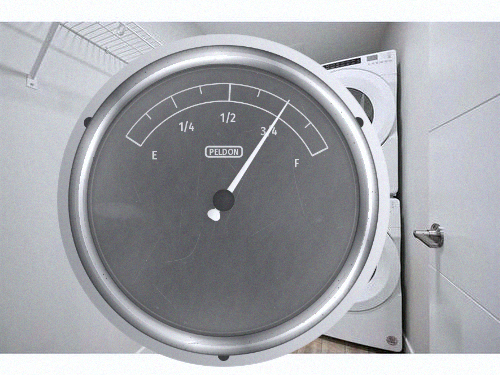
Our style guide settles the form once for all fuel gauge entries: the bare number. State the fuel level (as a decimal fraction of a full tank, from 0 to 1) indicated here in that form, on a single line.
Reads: 0.75
